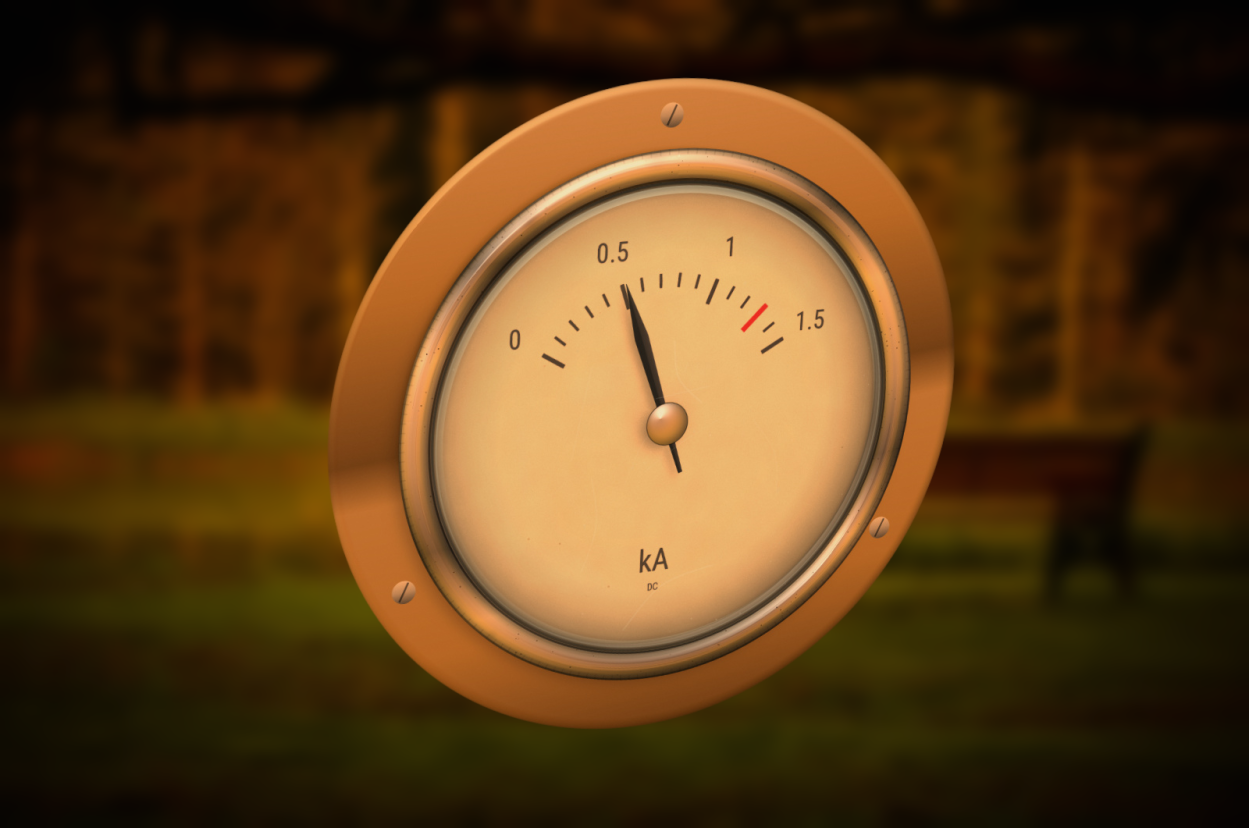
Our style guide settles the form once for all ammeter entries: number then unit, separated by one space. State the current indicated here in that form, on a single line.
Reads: 0.5 kA
